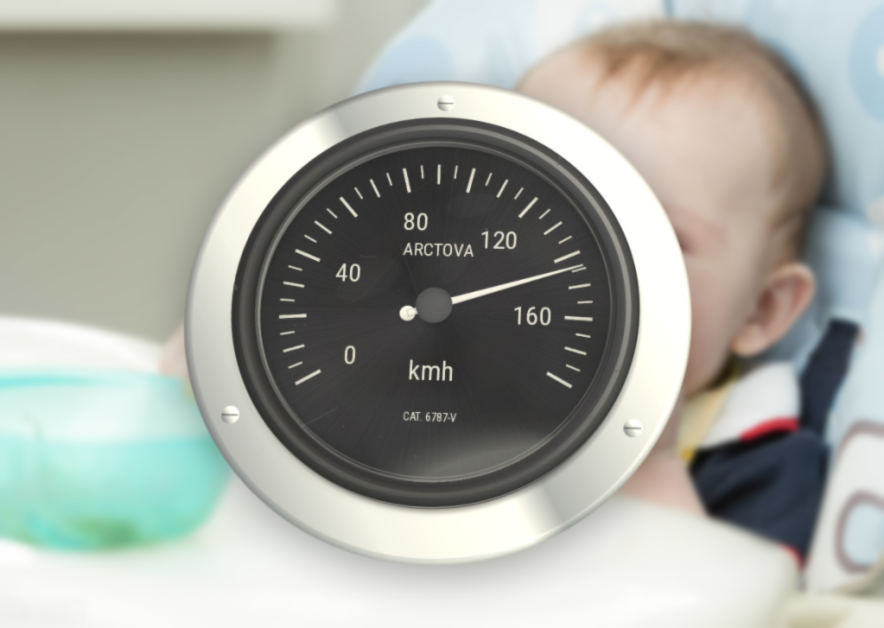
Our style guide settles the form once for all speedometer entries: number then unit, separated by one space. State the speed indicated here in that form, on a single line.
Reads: 145 km/h
